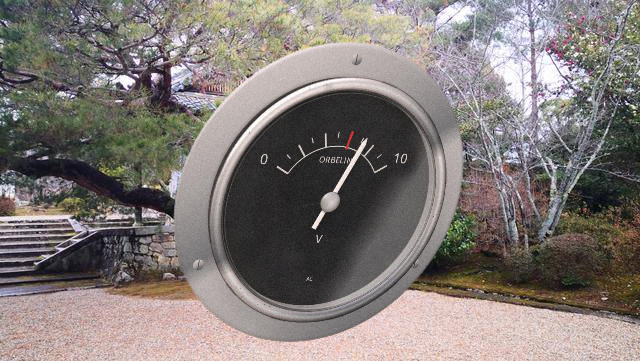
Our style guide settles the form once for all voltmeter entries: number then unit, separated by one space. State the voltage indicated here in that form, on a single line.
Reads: 7 V
